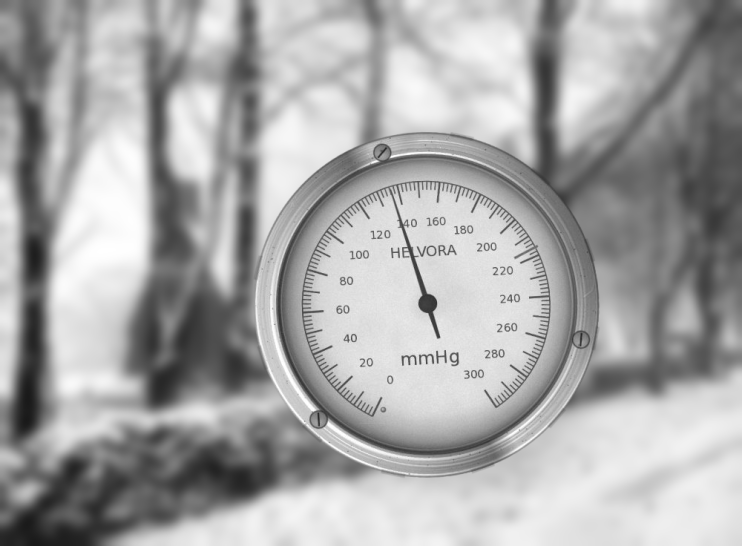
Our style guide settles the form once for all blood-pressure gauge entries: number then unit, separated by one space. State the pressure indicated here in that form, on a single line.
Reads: 136 mmHg
